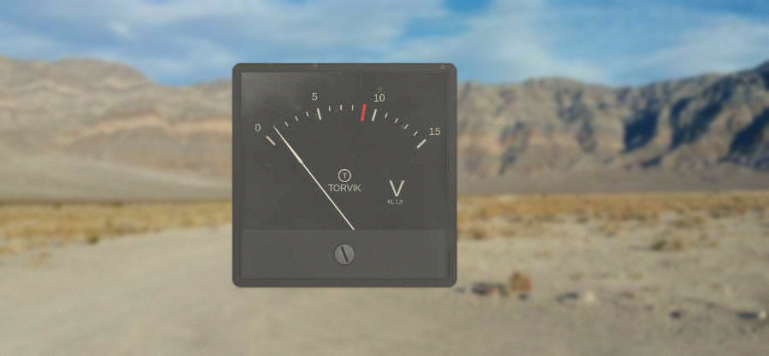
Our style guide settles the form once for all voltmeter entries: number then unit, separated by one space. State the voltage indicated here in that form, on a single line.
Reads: 1 V
